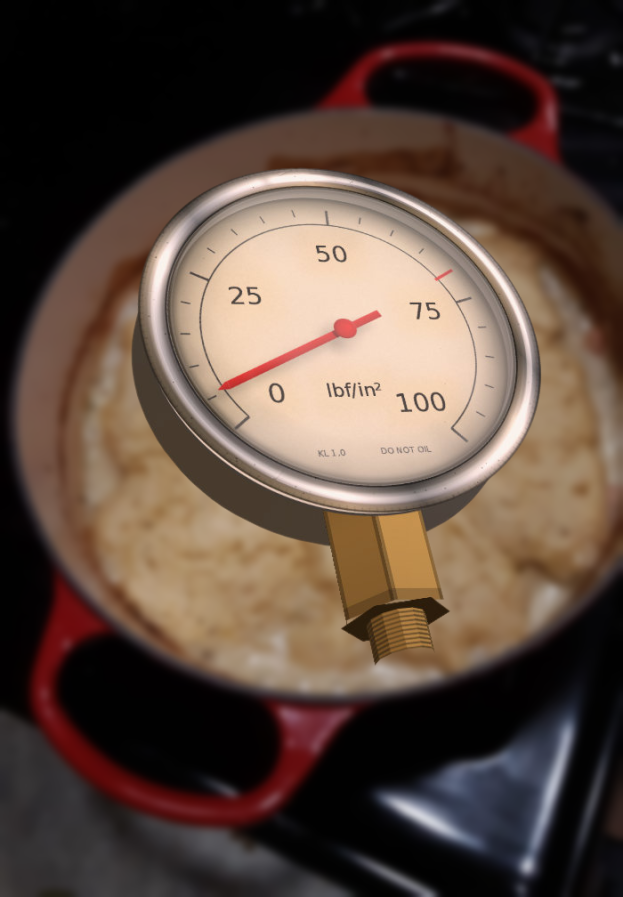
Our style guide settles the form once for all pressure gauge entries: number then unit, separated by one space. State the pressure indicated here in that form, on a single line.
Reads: 5 psi
